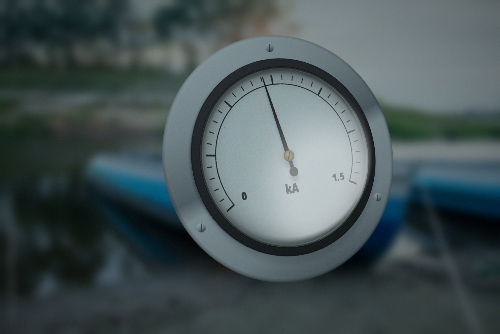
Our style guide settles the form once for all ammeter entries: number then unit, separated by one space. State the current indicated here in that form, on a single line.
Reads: 0.7 kA
